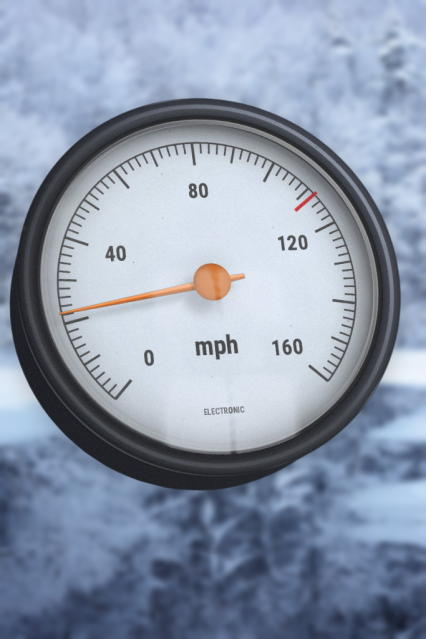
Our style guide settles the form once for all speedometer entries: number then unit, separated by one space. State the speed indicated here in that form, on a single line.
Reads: 22 mph
